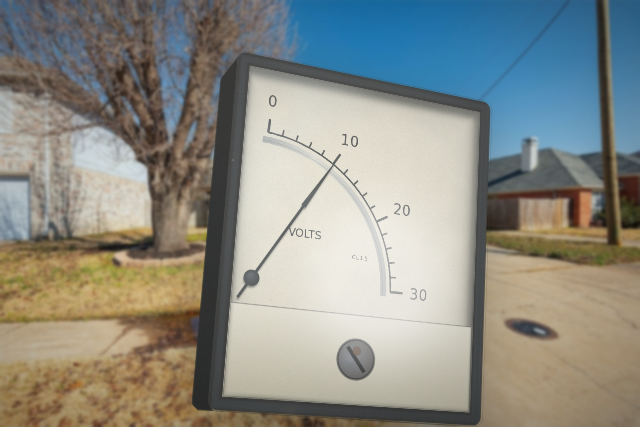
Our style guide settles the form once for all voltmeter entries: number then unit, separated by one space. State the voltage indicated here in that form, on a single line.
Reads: 10 V
